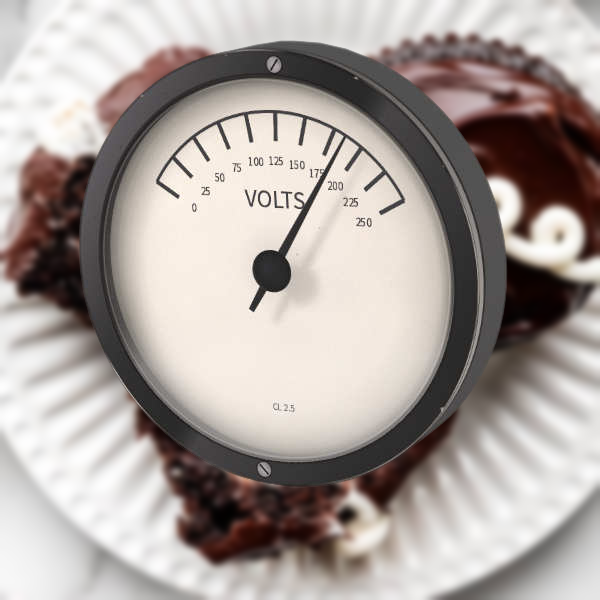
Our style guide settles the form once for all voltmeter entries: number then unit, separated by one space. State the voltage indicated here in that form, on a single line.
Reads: 187.5 V
